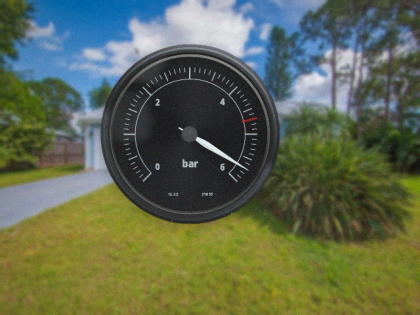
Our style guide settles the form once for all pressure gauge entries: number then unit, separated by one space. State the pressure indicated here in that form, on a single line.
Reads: 5.7 bar
